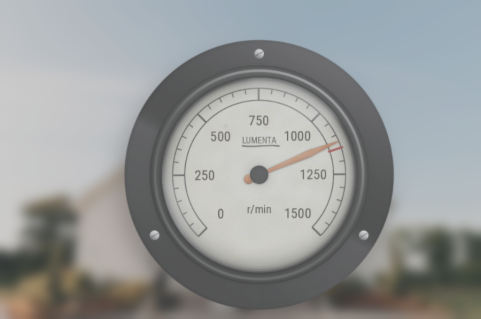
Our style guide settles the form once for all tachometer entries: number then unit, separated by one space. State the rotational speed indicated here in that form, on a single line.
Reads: 1125 rpm
